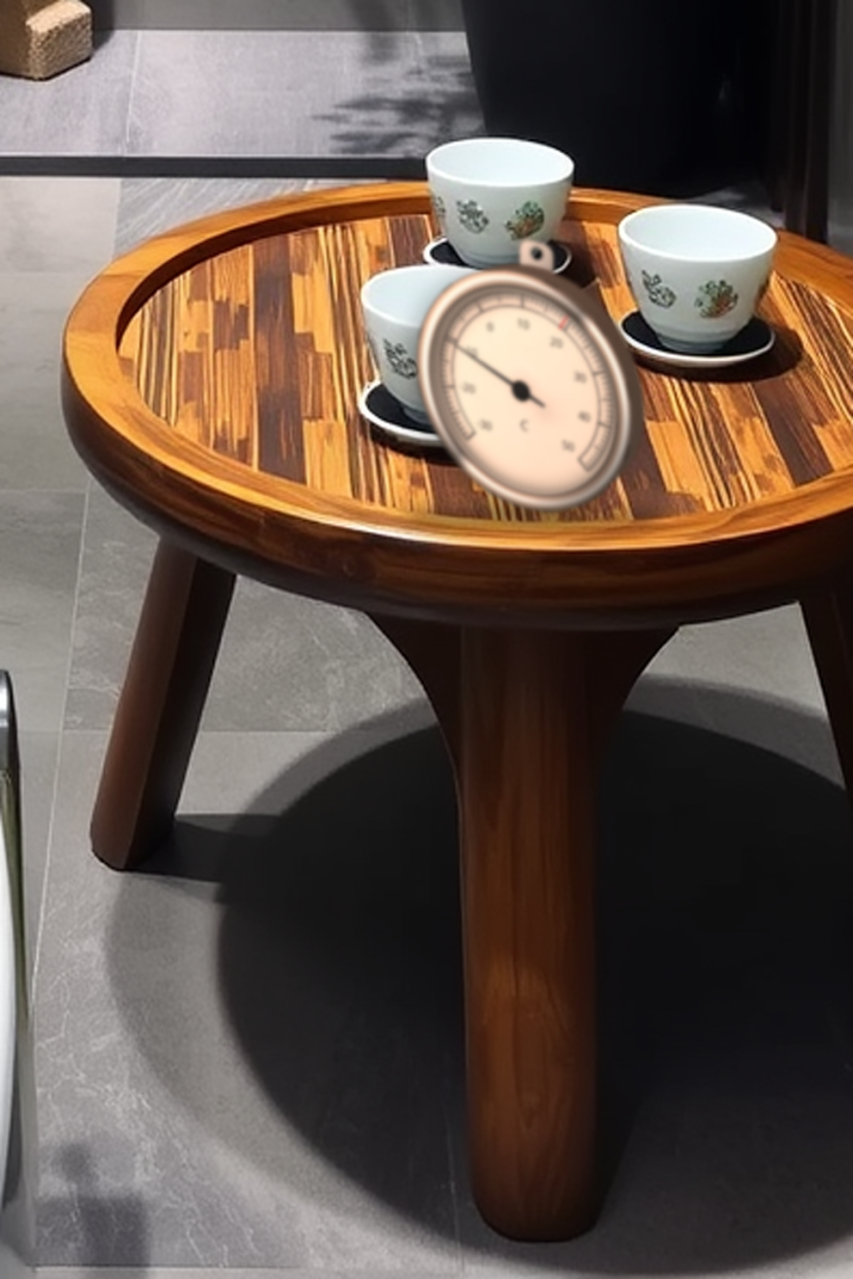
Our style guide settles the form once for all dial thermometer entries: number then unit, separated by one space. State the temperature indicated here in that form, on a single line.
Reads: -10 °C
